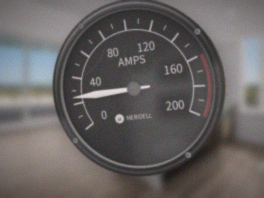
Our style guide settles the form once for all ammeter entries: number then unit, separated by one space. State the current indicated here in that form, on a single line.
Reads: 25 A
